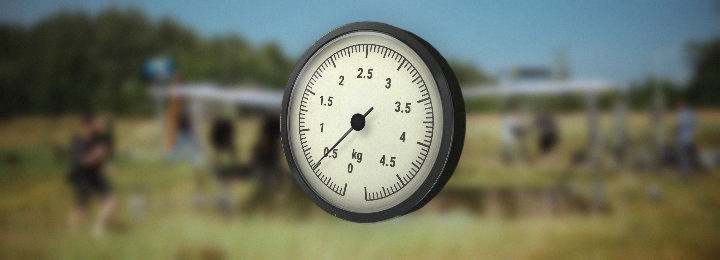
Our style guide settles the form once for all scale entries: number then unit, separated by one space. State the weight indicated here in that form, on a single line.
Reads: 0.5 kg
